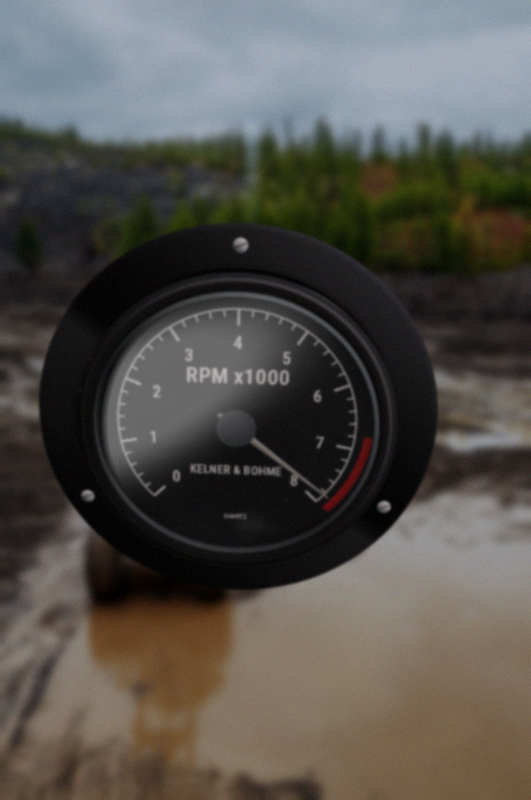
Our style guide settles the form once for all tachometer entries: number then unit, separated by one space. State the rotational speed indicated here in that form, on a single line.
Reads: 7800 rpm
